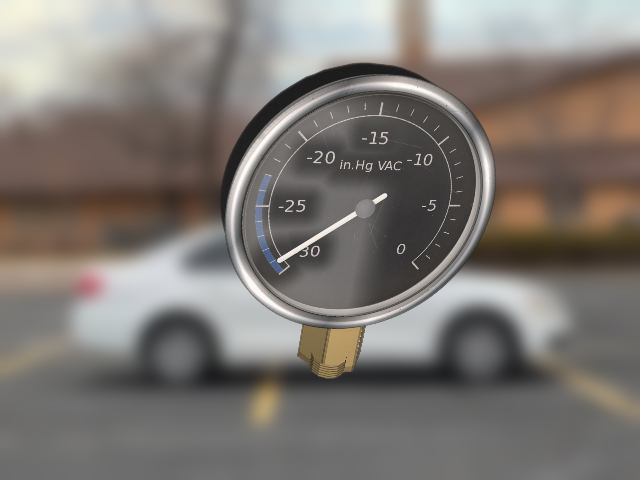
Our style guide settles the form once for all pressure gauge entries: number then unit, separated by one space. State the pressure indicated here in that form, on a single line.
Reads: -29 inHg
